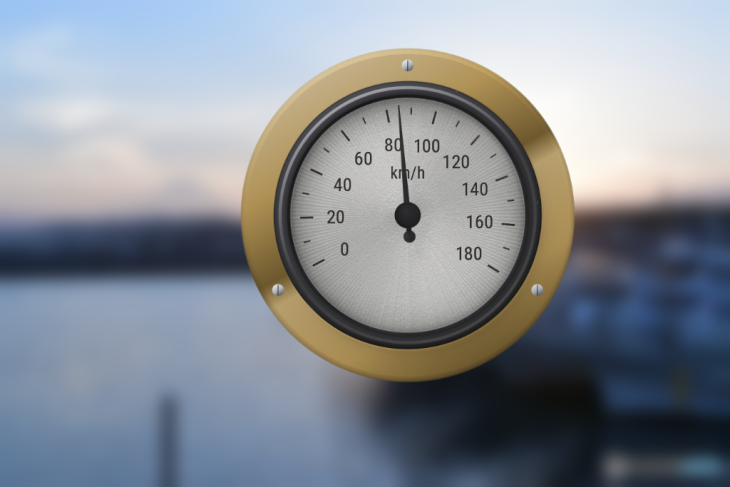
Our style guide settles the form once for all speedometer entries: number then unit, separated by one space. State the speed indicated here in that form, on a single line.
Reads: 85 km/h
